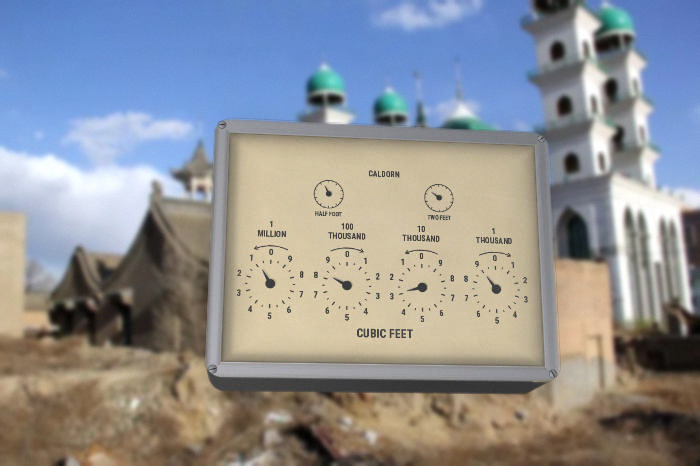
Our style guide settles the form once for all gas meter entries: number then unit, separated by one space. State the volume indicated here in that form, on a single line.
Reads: 82900 ft³
